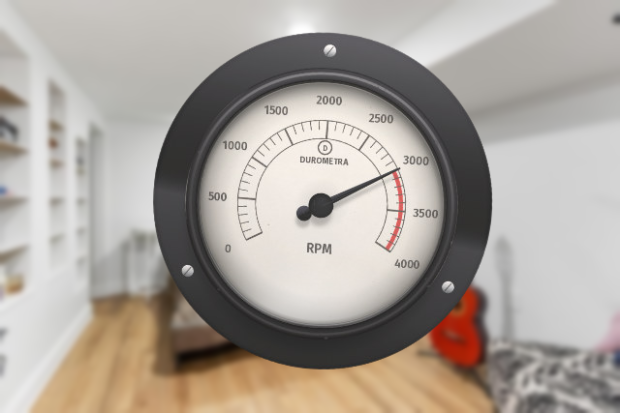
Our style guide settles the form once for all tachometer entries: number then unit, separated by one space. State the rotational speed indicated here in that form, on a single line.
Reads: 3000 rpm
